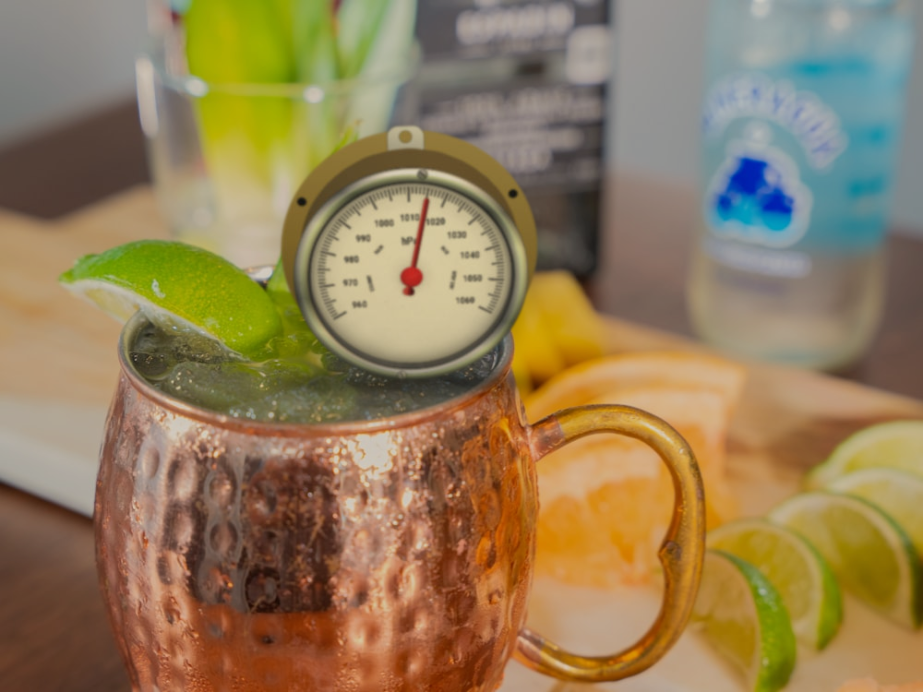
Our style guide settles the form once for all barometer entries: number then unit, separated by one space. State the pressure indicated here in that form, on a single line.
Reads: 1015 hPa
